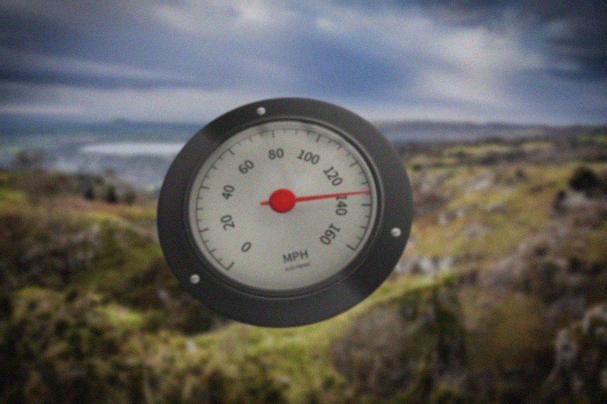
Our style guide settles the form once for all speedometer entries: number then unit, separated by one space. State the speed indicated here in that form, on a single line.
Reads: 135 mph
